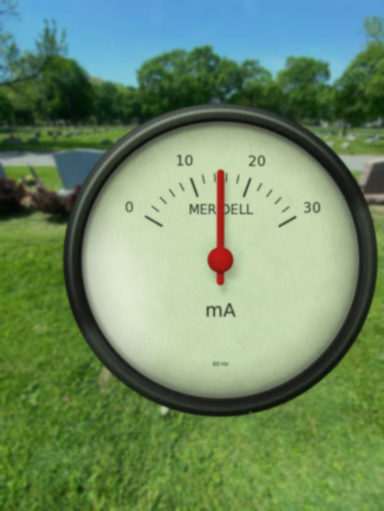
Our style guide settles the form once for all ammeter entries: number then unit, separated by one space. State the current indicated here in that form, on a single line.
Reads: 15 mA
